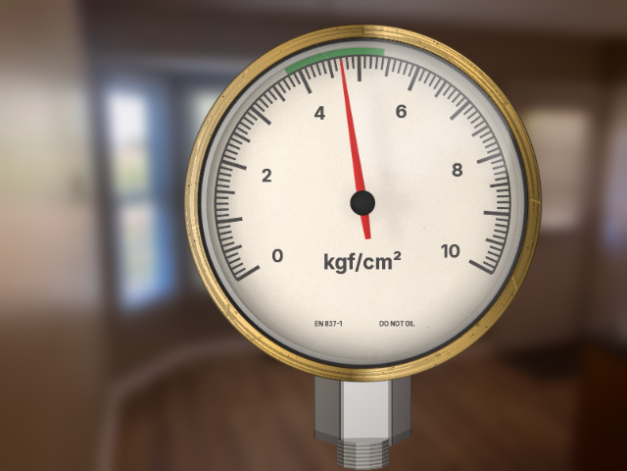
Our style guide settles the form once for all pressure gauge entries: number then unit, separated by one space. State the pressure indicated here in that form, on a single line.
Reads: 4.7 kg/cm²
